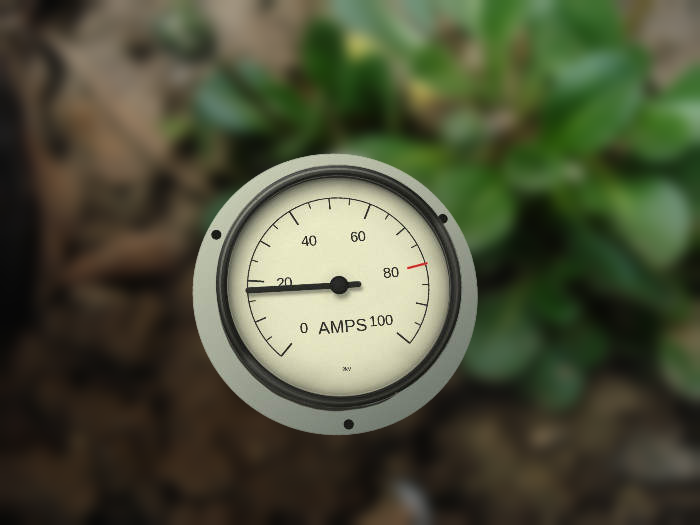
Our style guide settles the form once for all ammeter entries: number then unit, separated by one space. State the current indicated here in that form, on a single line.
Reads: 17.5 A
